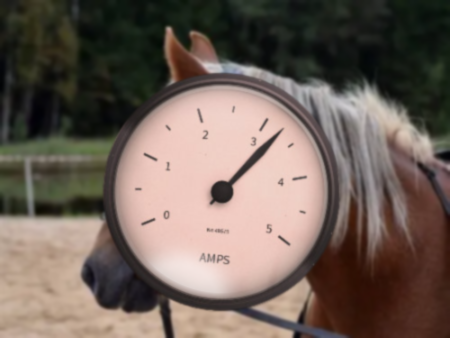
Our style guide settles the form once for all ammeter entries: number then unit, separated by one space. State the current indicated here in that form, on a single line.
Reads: 3.25 A
